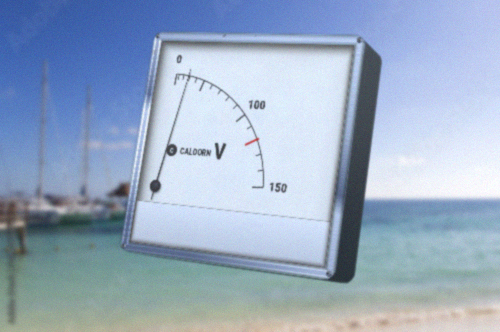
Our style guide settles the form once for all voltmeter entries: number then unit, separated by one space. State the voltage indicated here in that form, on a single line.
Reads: 30 V
